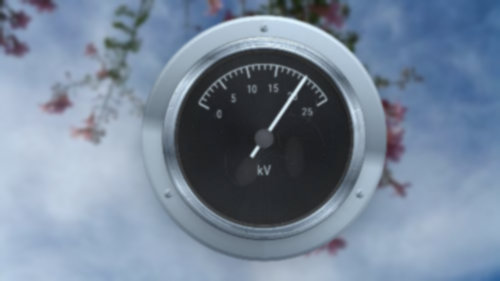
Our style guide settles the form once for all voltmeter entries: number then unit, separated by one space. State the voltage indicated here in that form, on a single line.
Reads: 20 kV
